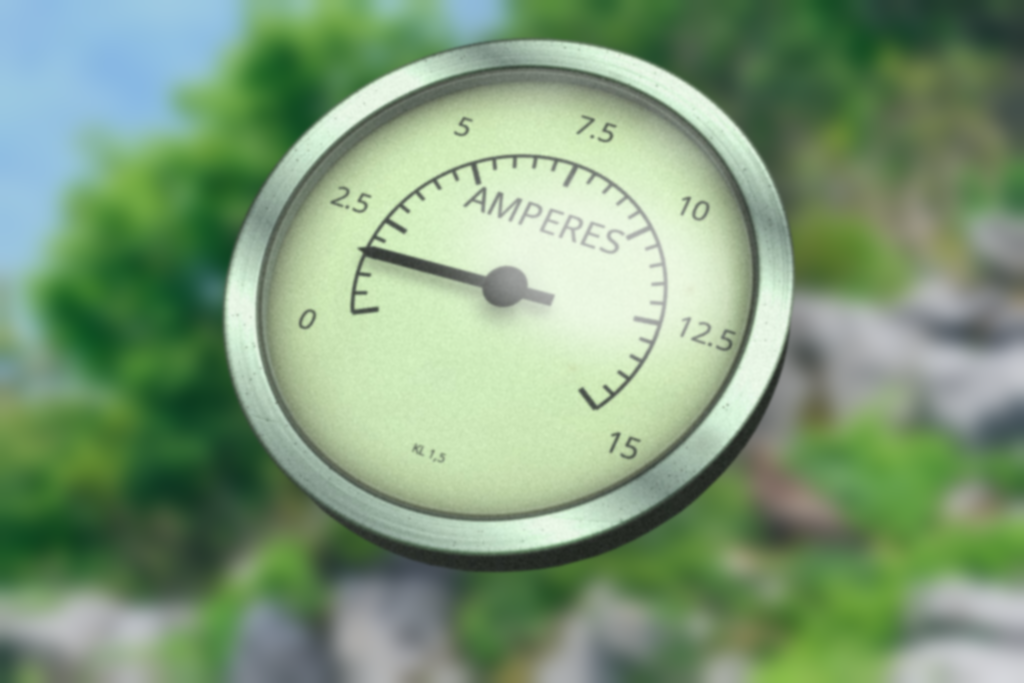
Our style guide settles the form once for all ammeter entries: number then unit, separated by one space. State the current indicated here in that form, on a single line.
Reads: 1.5 A
